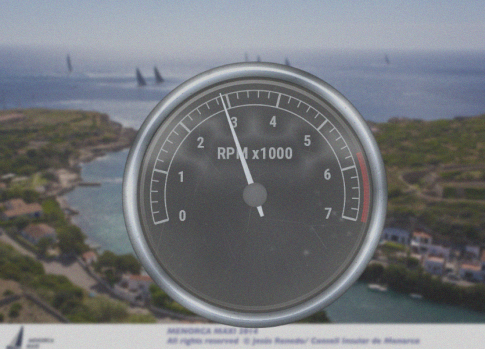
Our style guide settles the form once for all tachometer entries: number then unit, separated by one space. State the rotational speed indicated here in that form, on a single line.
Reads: 2900 rpm
